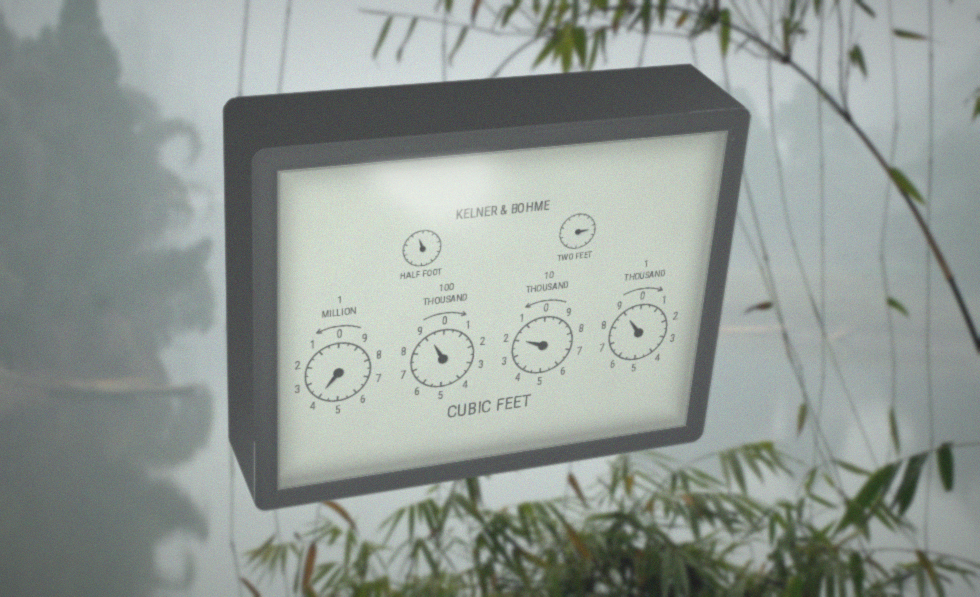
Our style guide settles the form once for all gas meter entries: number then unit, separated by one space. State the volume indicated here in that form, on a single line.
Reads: 391900 ft³
